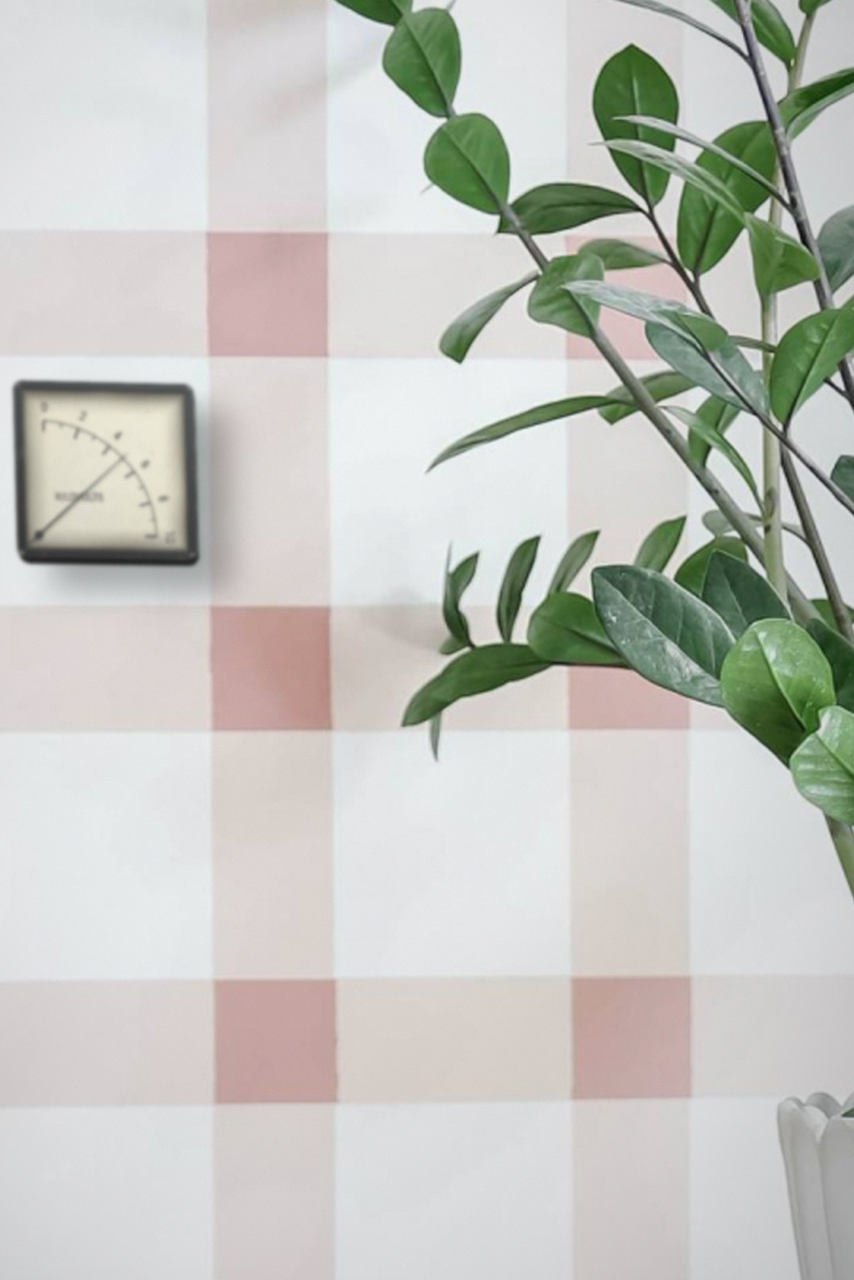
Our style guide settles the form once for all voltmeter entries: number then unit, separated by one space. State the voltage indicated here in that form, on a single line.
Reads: 5 kV
